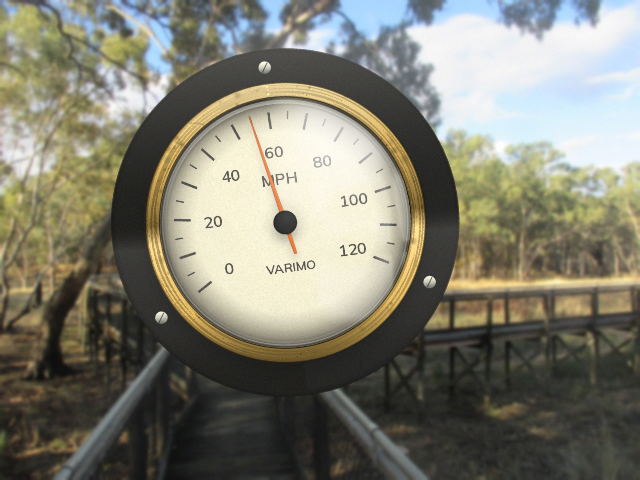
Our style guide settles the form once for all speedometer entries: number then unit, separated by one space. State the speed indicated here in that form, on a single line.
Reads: 55 mph
